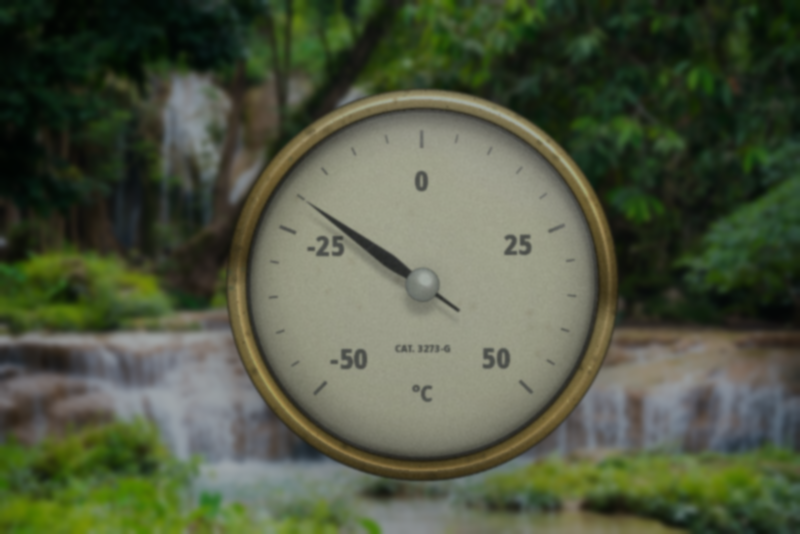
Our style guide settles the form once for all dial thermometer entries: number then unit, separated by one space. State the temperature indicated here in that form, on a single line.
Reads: -20 °C
